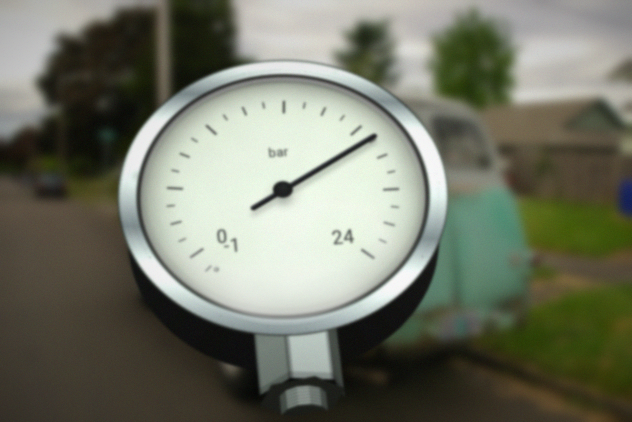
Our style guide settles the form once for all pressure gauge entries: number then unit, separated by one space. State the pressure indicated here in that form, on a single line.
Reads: 17 bar
